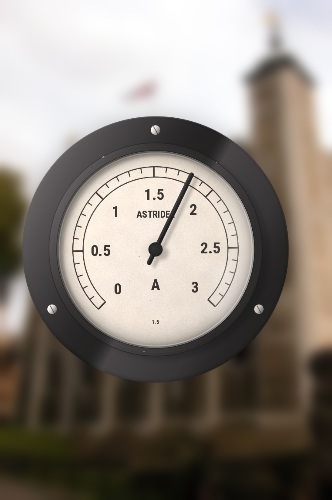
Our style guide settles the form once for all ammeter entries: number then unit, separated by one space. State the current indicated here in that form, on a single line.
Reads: 1.8 A
